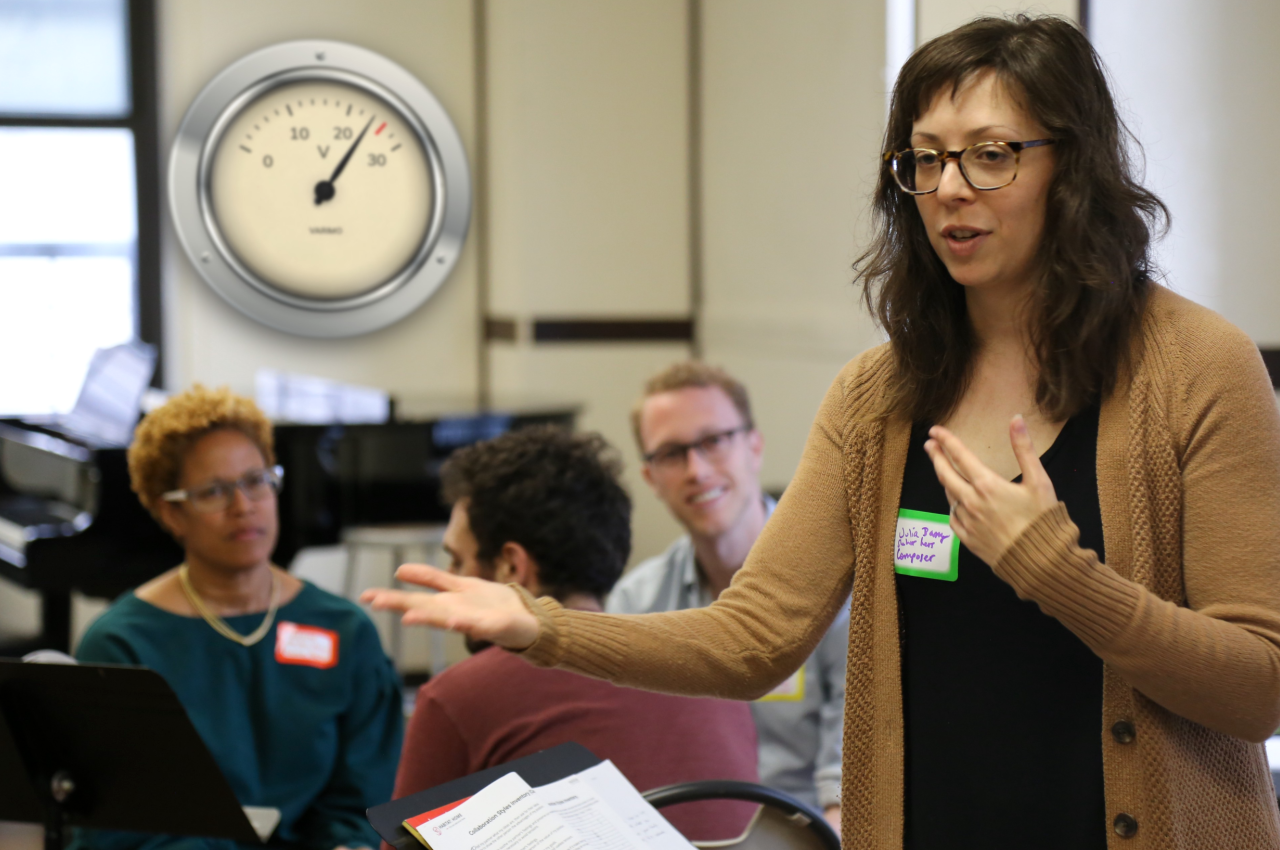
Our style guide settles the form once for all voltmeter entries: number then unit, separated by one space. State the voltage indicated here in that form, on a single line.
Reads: 24 V
